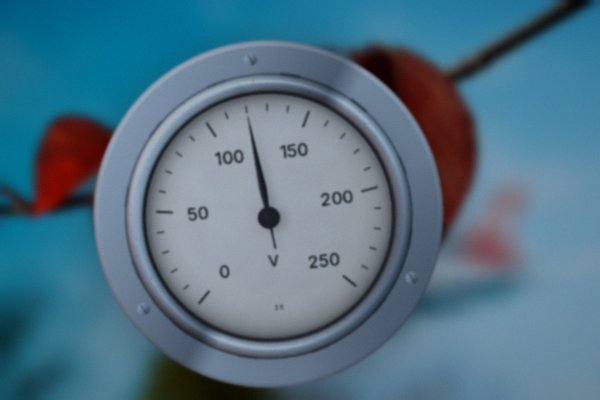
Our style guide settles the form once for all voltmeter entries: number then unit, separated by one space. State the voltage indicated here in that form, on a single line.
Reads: 120 V
